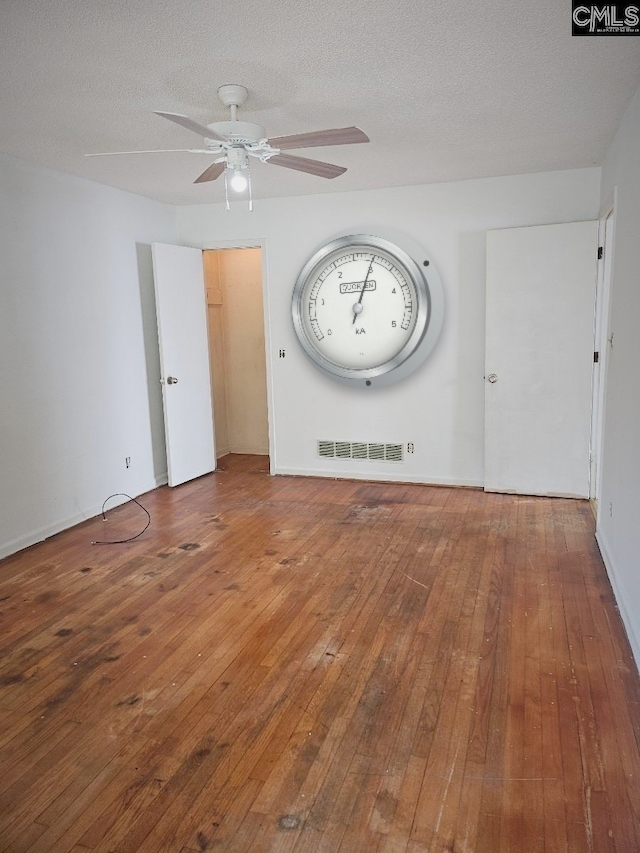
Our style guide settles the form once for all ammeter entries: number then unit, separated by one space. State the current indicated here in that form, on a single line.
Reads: 3 kA
